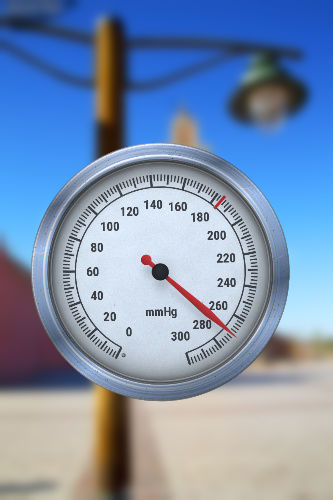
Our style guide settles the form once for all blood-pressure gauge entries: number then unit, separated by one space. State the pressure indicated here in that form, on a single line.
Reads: 270 mmHg
